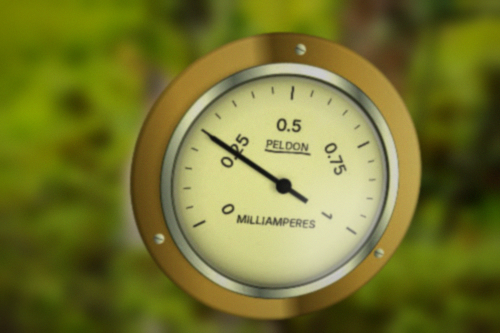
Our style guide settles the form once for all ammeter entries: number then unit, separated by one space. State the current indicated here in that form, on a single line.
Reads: 0.25 mA
